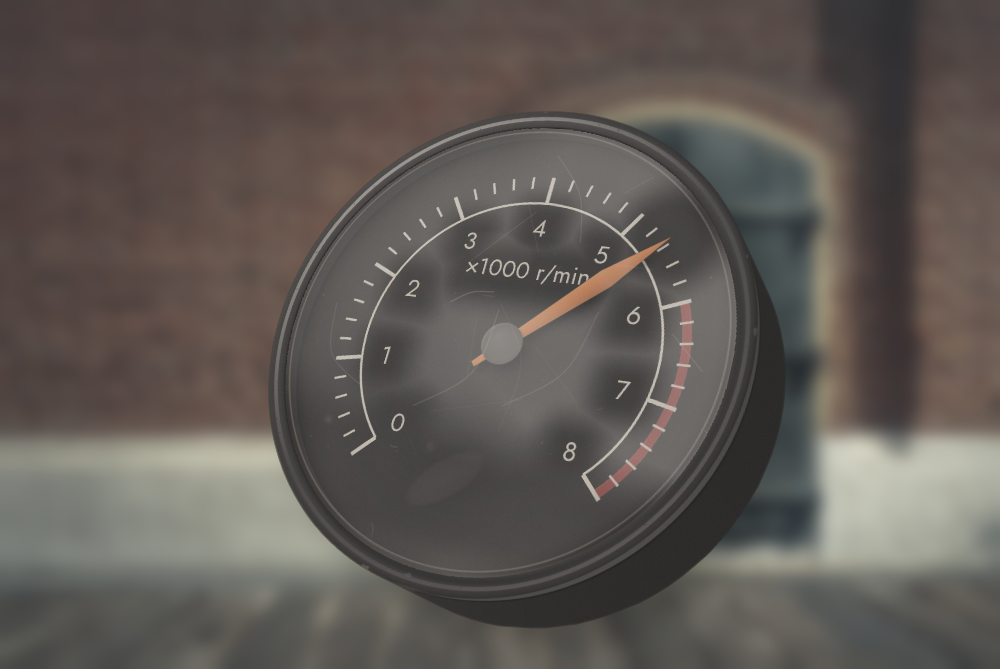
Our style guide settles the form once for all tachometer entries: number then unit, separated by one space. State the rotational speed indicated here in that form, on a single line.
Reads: 5400 rpm
